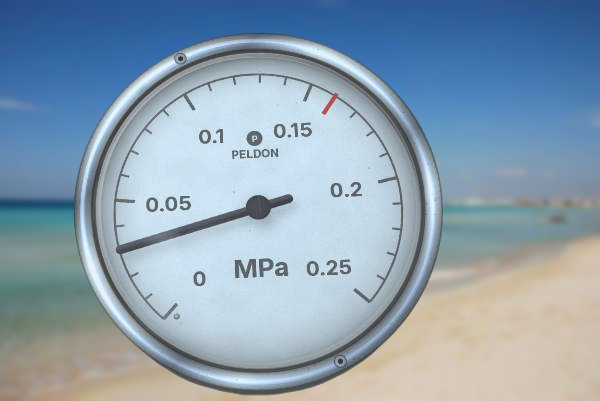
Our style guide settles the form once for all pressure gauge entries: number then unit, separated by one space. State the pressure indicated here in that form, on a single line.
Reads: 0.03 MPa
